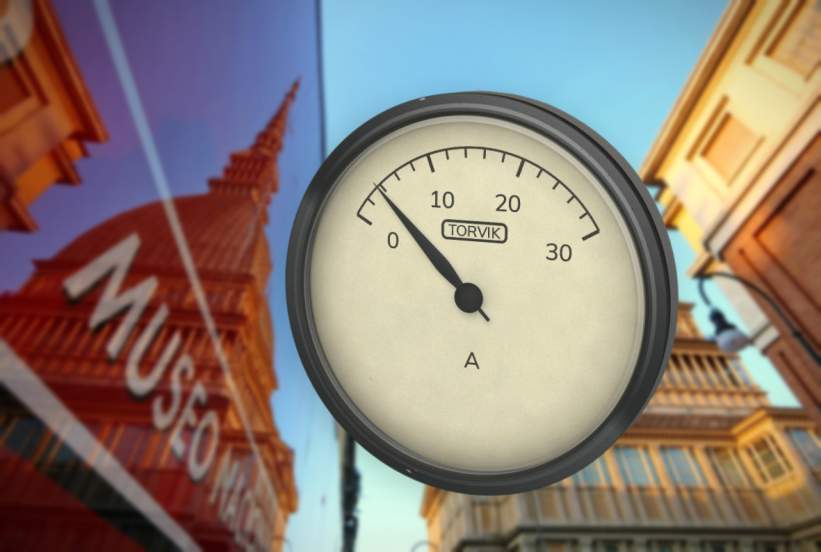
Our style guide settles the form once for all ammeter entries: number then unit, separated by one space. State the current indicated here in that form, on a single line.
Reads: 4 A
